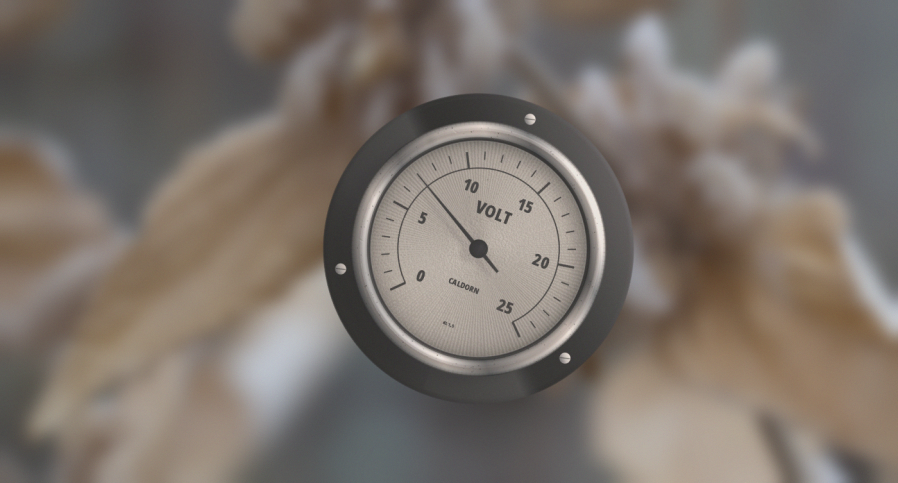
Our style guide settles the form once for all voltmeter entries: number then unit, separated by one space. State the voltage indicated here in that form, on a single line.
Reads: 7 V
